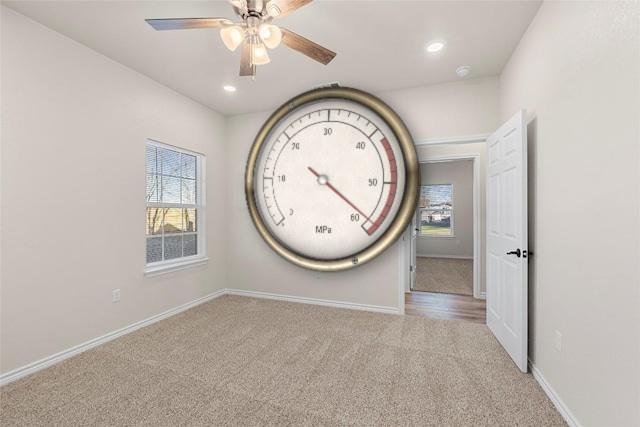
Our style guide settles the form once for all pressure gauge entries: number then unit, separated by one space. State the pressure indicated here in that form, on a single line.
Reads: 58 MPa
